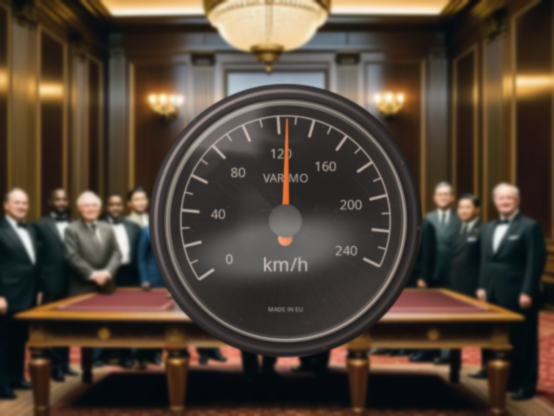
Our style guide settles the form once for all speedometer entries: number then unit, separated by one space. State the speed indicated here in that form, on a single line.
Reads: 125 km/h
